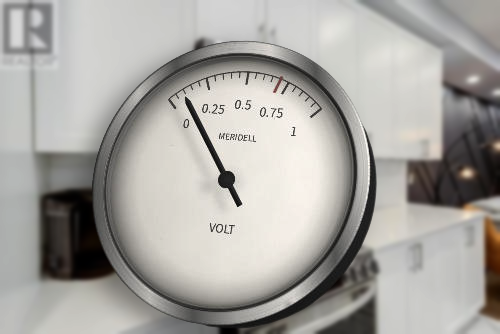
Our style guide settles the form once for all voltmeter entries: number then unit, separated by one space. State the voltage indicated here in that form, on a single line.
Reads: 0.1 V
